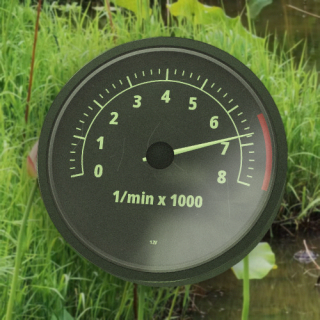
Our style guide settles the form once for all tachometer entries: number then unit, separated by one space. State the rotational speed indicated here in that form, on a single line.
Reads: 6800 rpm
